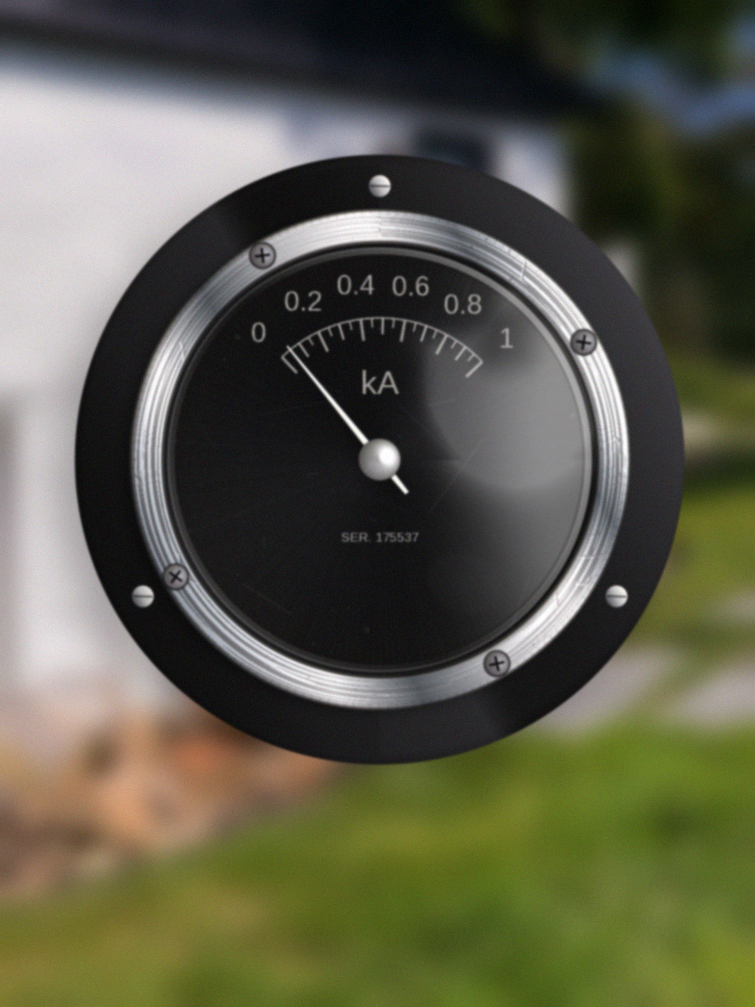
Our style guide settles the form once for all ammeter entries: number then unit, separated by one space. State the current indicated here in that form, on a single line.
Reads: 0.05 kA
